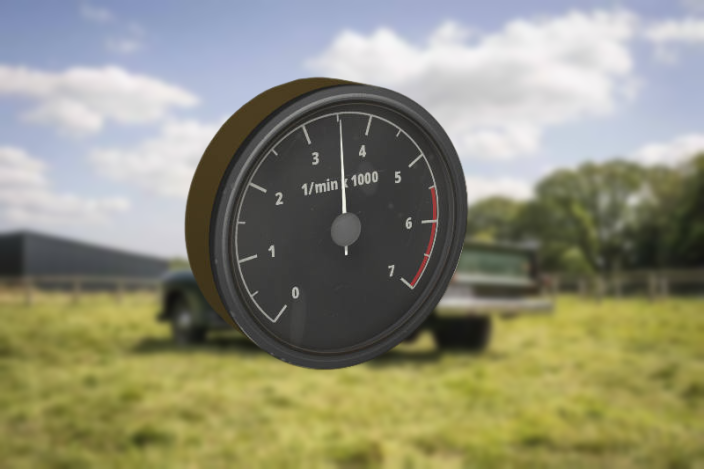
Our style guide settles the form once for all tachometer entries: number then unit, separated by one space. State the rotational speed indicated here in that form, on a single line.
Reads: 3500 rpm
